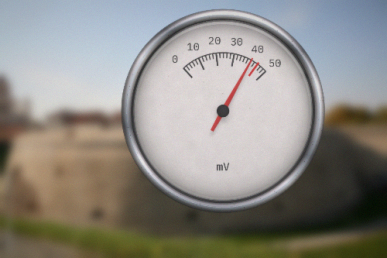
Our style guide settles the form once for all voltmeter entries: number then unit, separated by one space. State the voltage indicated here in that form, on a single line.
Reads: 40 mV
